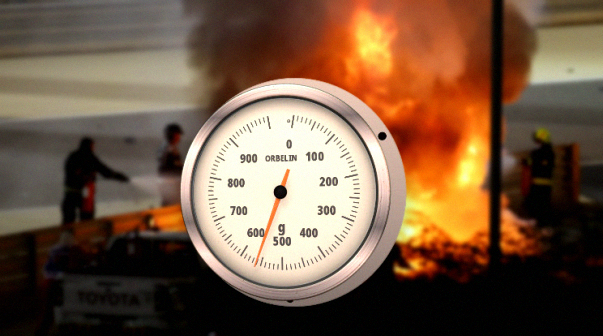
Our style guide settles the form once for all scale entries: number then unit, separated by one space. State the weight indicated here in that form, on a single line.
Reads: 560 g
